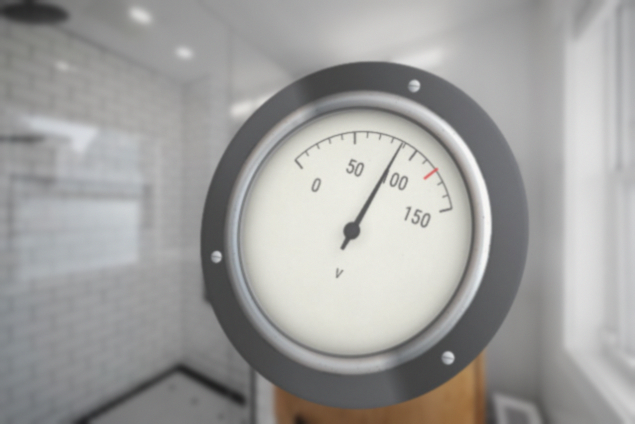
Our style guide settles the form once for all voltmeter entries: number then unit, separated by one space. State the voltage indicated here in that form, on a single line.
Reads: 90 V
